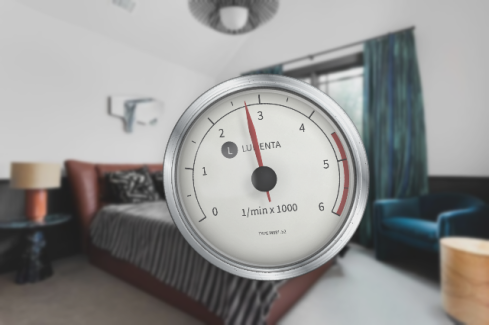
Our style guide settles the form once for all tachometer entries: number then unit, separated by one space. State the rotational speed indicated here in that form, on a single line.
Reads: 2750 rpm
